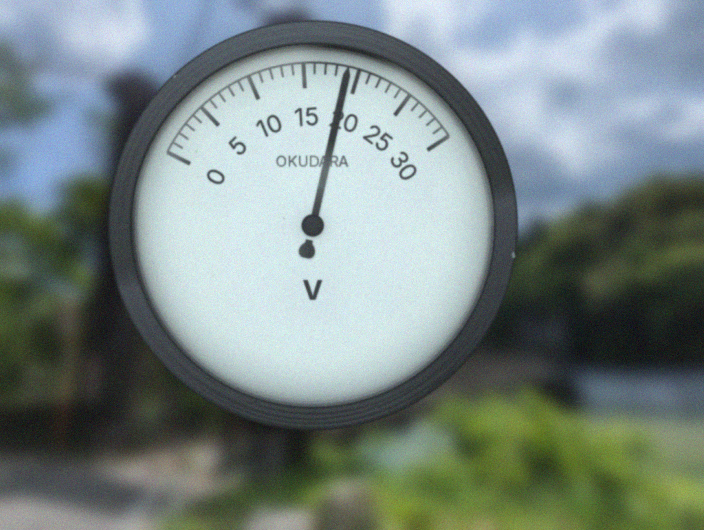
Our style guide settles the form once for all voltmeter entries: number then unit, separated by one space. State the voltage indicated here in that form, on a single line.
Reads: 19 V
